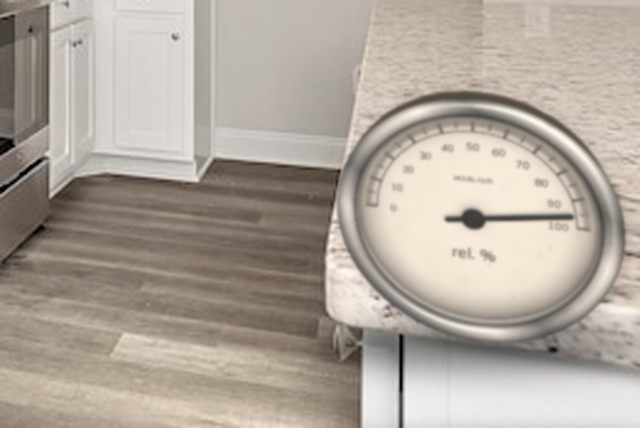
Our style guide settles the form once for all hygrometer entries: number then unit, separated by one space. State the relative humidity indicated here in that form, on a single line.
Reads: 95 %
